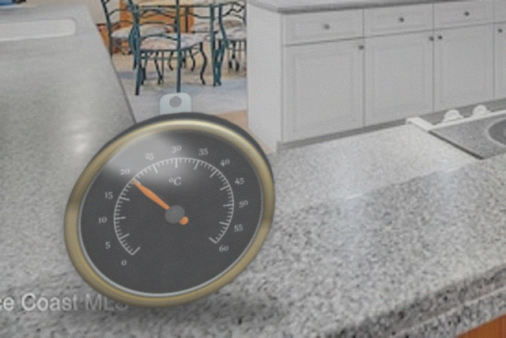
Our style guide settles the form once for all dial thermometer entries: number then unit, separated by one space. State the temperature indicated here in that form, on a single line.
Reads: 20 °C
